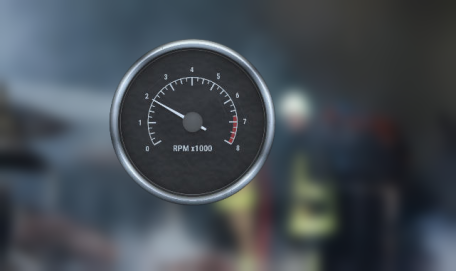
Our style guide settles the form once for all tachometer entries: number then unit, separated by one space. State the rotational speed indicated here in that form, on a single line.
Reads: 2000 rpm
